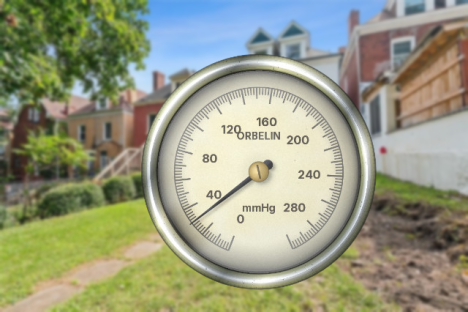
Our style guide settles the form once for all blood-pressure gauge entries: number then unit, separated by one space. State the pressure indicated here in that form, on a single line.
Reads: 30 mmHg
